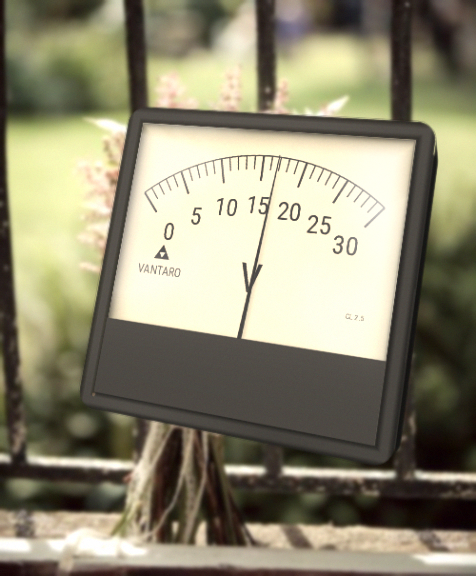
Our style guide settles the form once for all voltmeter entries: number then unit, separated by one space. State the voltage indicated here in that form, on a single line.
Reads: 17 V
